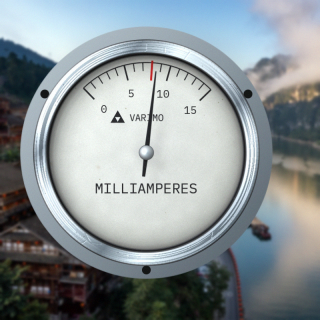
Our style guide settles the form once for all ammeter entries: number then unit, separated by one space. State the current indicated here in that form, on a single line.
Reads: 8.5 mA
